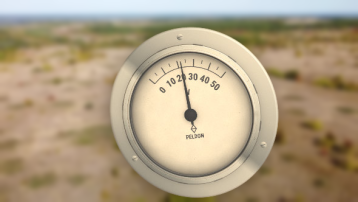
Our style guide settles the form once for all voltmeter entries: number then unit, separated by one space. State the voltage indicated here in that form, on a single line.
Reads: 22.5 V
